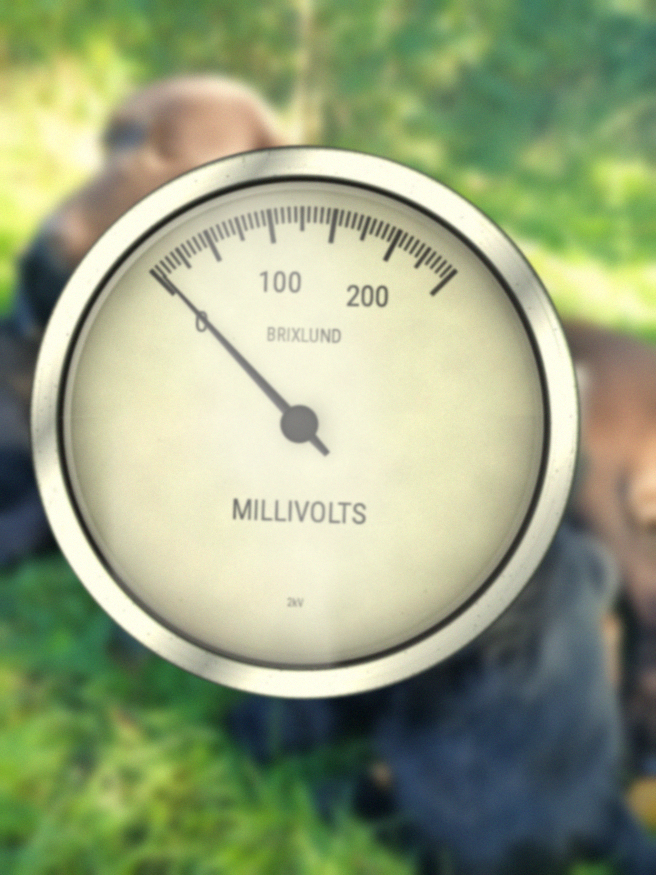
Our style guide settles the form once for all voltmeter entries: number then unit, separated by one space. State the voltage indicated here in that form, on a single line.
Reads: 5 mV
